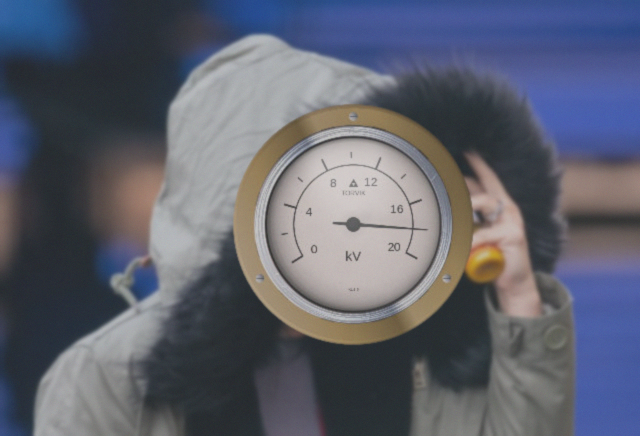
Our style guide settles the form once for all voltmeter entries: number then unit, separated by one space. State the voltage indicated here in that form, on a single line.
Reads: 18 kV
